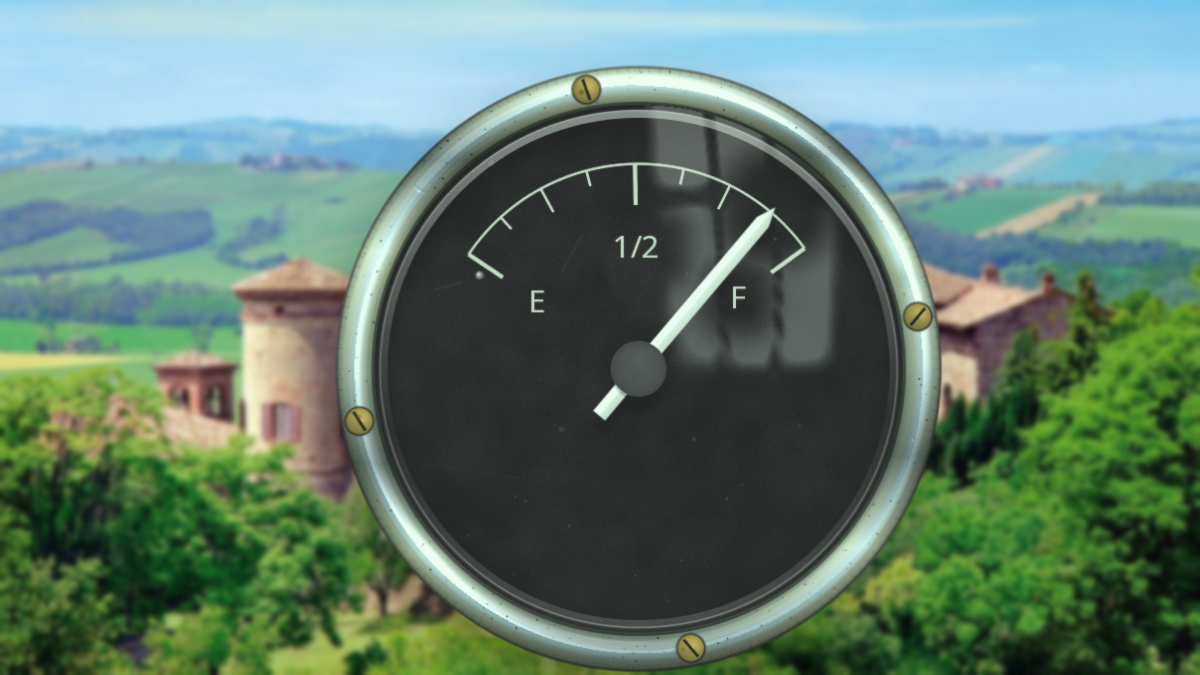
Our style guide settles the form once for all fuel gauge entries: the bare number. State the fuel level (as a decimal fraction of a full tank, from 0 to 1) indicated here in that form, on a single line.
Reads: 0.875
